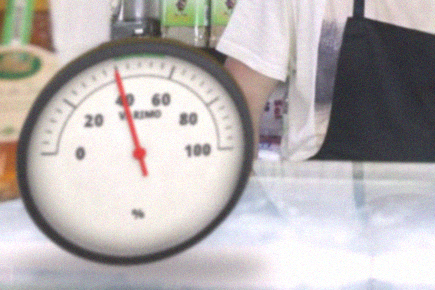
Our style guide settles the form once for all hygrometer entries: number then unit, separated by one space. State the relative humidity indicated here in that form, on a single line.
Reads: 40 %
